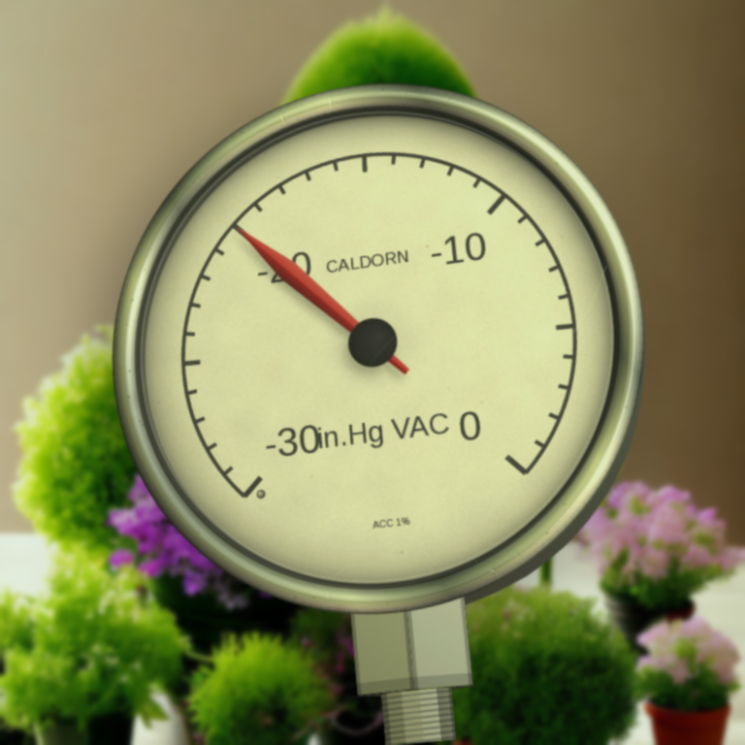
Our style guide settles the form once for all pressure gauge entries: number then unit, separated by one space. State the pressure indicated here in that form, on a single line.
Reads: -20 inHg
